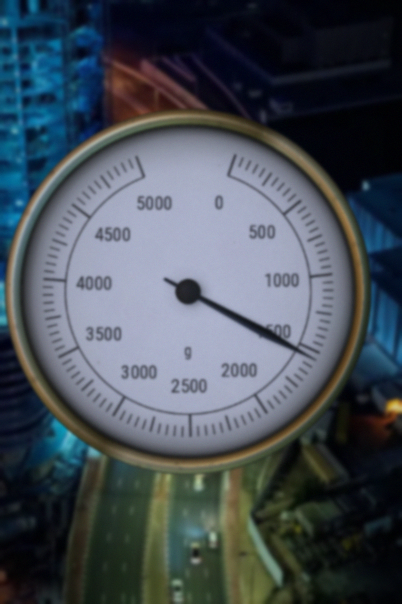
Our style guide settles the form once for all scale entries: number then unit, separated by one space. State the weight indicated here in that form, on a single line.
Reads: 1550 g
